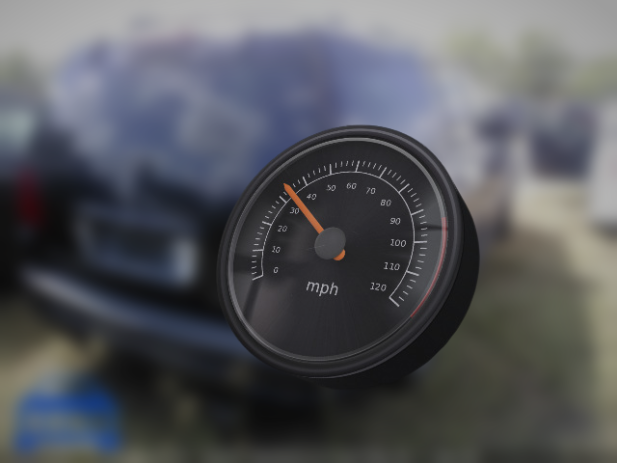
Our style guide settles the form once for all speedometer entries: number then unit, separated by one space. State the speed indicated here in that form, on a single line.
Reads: 34 mph
